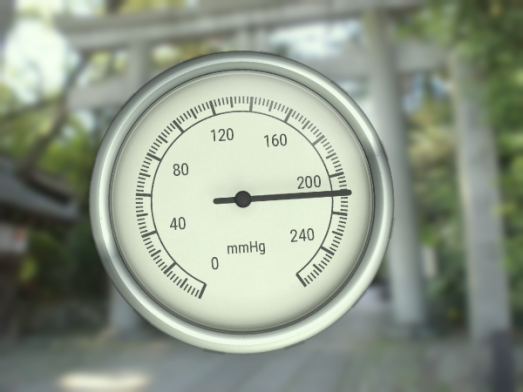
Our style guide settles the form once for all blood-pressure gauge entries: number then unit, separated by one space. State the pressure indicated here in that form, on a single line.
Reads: 210 mmHg
